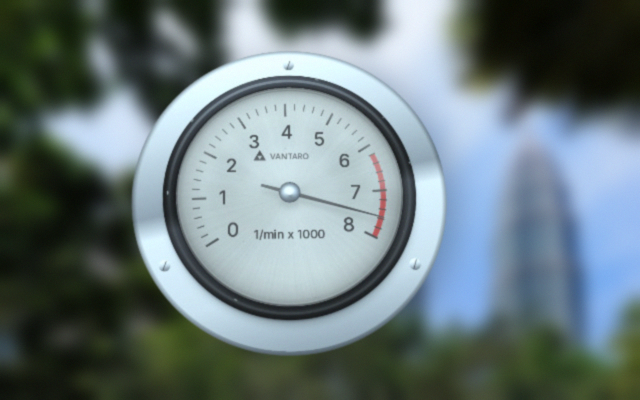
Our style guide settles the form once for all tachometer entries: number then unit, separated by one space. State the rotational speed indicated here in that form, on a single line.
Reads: 7600 rpm
